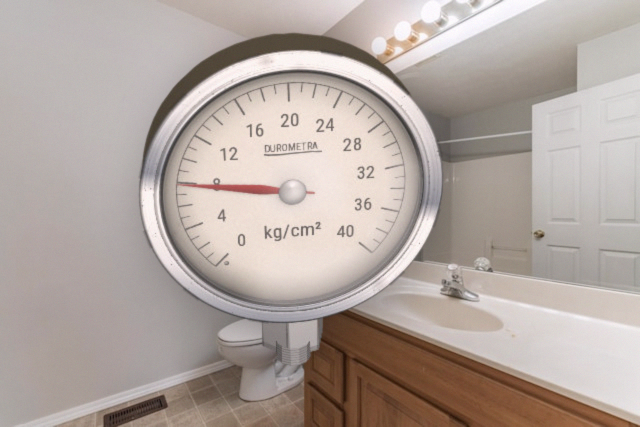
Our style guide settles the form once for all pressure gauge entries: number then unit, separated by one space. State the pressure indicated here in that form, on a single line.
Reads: 8 kg/cm²
